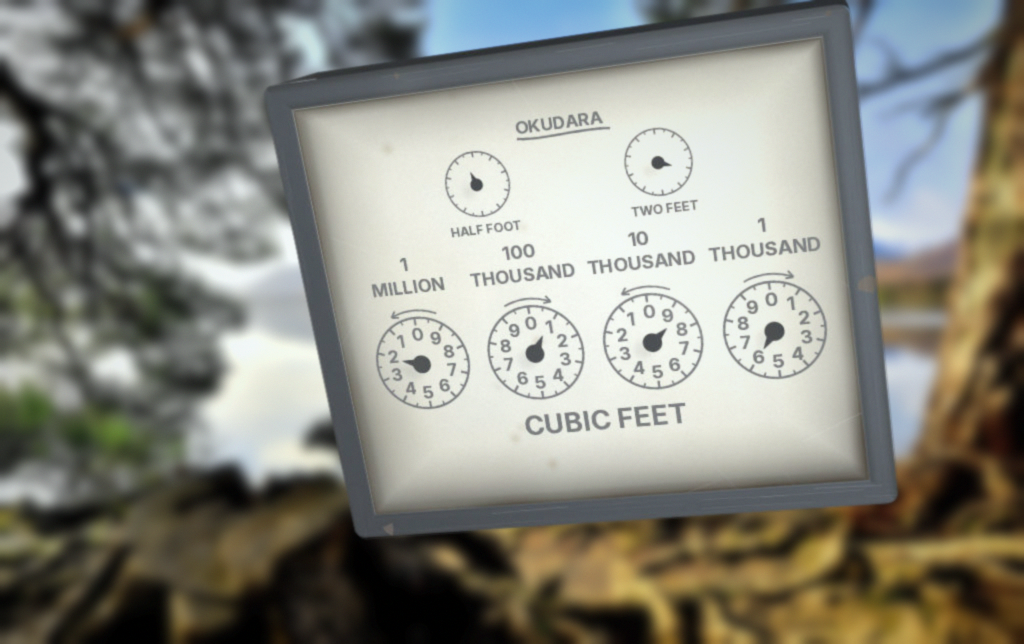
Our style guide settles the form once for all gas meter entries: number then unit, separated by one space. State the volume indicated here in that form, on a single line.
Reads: 208600 ft³
